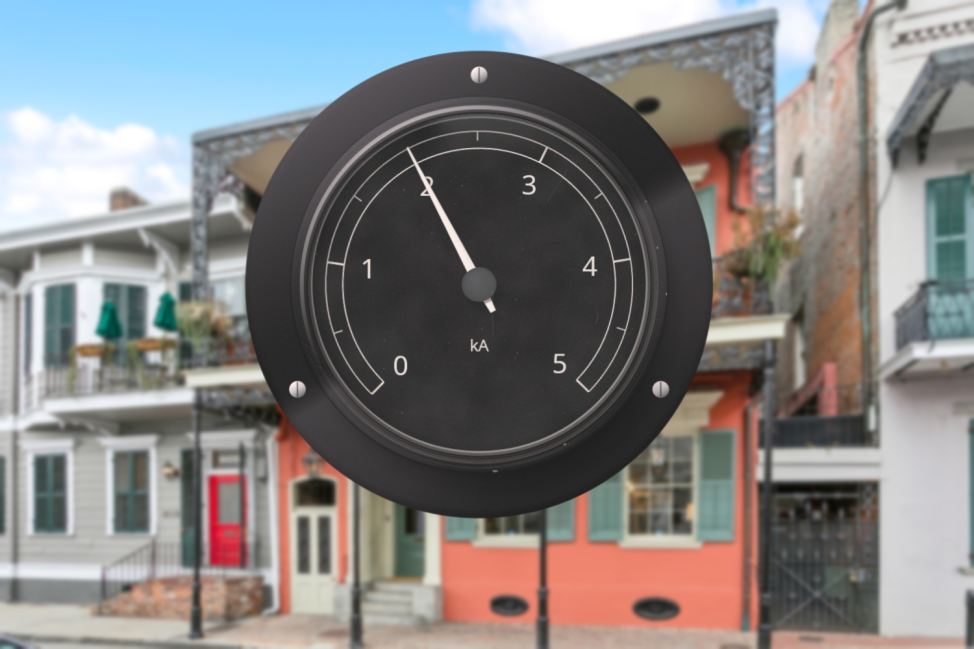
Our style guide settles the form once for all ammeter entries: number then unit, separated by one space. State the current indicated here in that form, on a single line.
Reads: 2 kA
